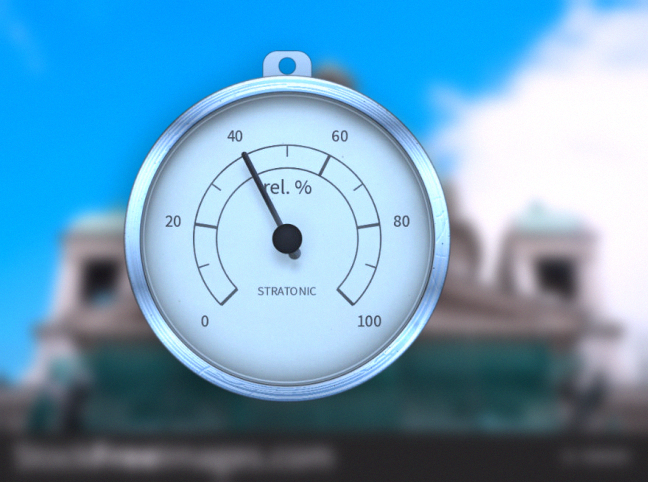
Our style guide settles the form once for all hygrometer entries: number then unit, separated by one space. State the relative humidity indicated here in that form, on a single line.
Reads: 40 %
